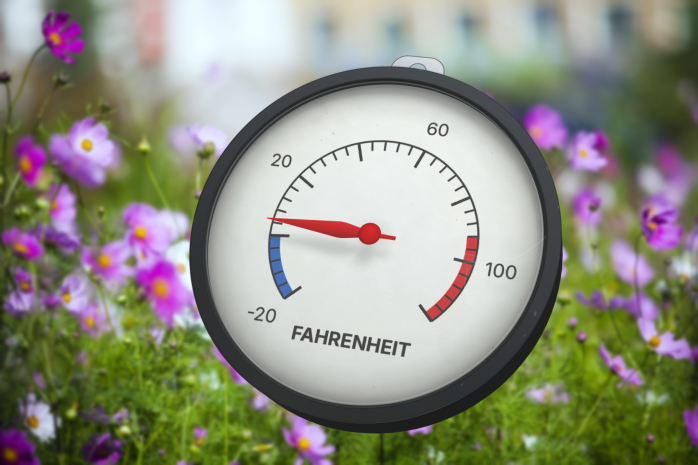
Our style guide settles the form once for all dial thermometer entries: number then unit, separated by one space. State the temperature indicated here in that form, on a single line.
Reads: 4 °F
